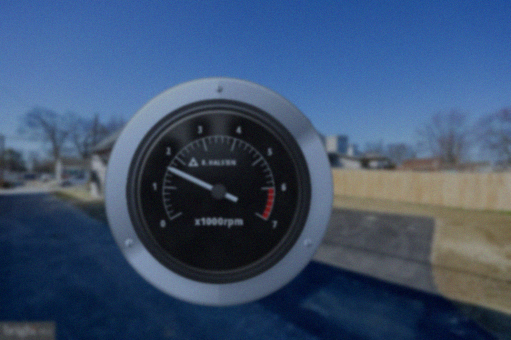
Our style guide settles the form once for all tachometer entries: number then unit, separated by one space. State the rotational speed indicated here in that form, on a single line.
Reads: 1600 rpm
